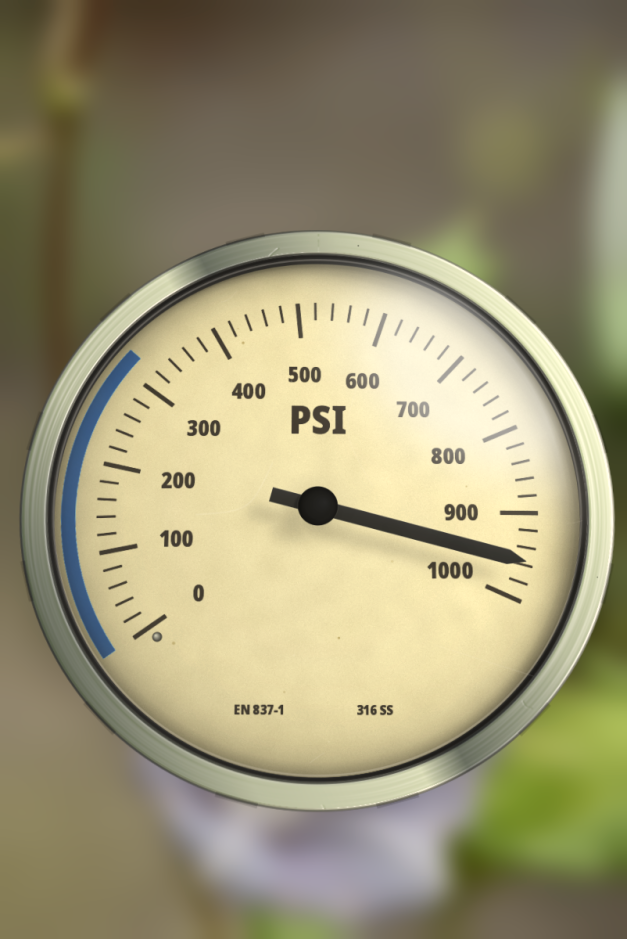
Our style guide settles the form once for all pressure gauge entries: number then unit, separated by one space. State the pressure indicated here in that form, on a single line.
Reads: 960 psi
